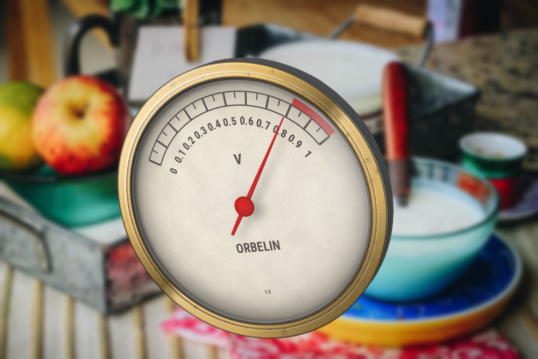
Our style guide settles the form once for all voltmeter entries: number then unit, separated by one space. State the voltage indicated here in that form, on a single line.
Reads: 0.8 V
